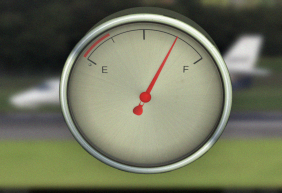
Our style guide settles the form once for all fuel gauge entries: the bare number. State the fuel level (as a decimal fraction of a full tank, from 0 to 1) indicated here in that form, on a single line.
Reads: 0.75
